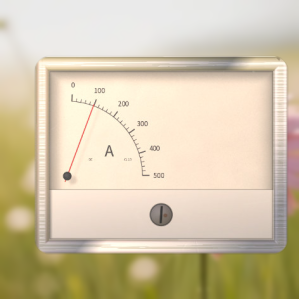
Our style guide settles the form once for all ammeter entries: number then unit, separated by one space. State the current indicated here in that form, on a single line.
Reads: 100 A
